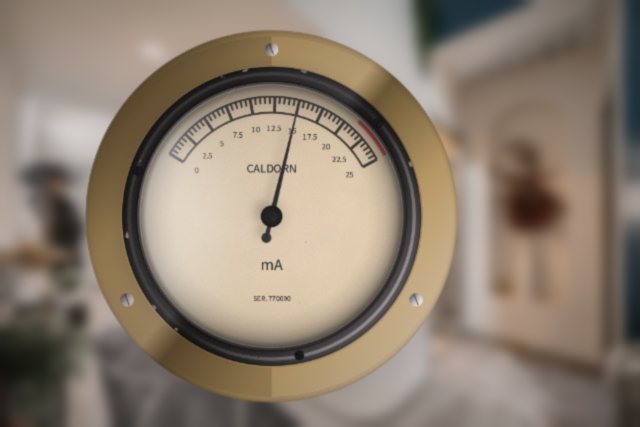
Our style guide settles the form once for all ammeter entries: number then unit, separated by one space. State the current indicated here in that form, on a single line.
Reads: 15 mA
